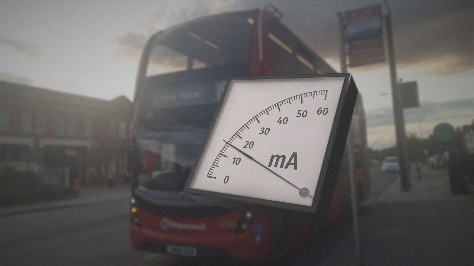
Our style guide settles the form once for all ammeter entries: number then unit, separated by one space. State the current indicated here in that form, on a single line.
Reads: 15 mA
